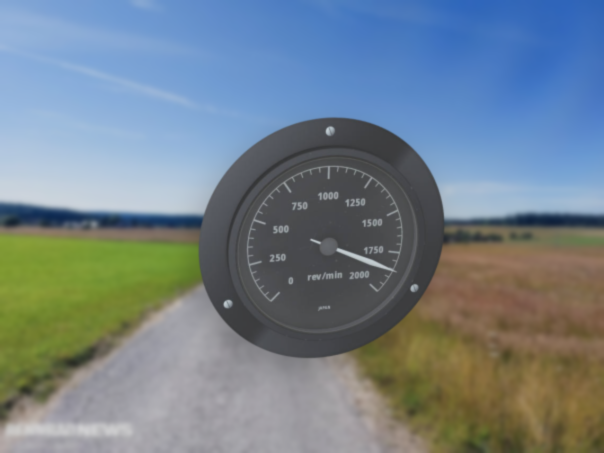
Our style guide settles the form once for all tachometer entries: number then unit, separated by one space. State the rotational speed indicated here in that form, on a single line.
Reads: 1850 rpm
